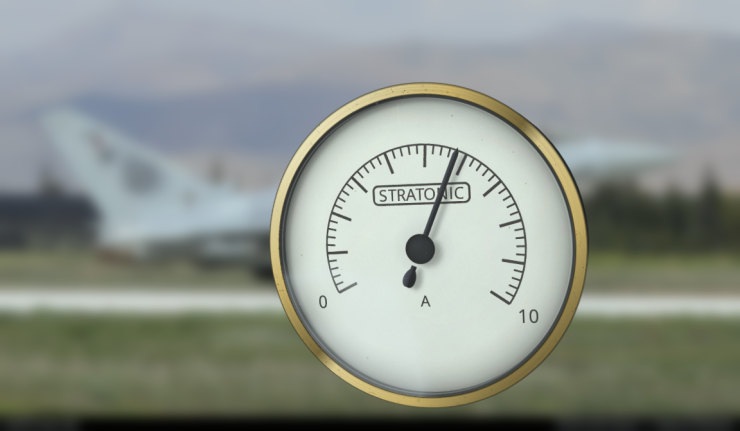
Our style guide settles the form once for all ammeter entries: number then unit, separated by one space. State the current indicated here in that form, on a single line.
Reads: 5.8 A
